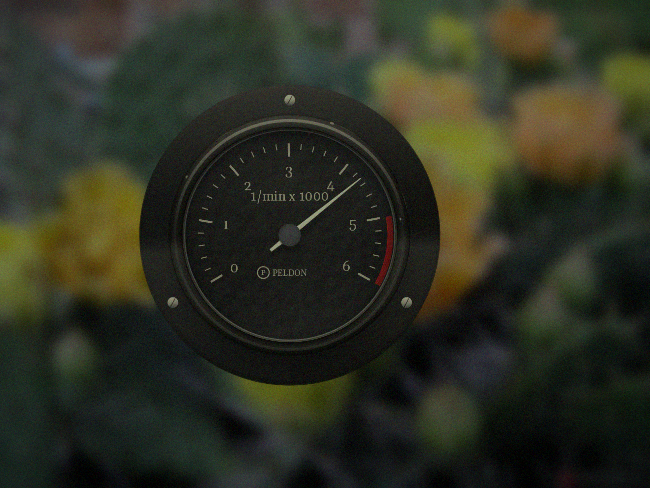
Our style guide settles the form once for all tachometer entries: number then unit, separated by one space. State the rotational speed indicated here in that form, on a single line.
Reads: 4300 rpm
